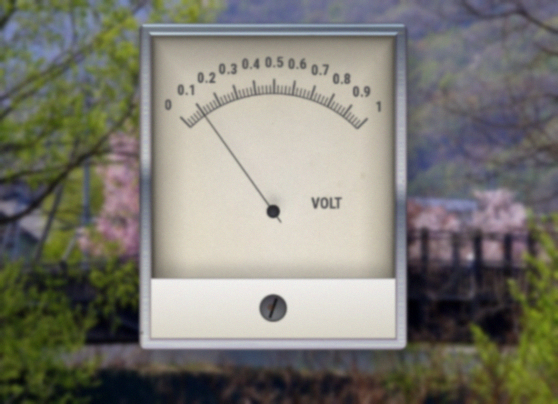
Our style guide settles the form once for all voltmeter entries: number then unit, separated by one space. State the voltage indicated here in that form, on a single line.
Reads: 0.1 V
